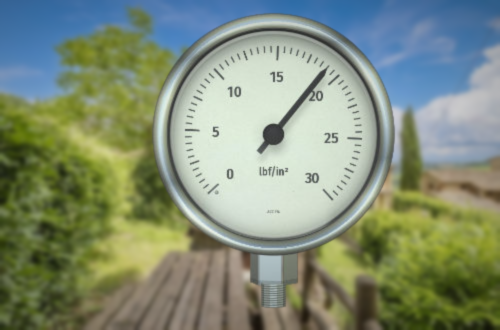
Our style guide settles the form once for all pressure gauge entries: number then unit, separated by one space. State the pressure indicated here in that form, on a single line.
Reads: 19 psi
